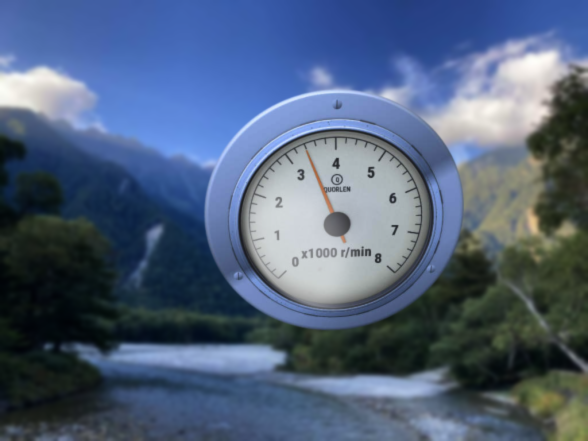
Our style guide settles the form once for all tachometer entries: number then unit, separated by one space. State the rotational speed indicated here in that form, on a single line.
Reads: 3400 rpm
